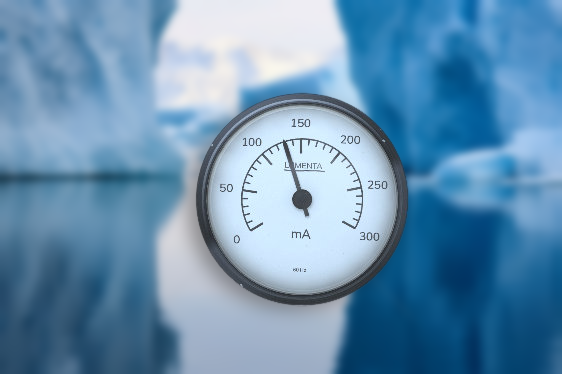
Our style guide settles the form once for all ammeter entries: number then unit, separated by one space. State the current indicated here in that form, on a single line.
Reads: 130 mA
